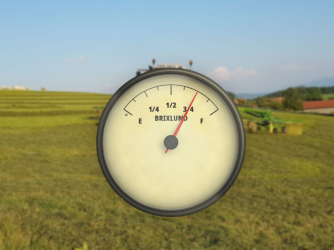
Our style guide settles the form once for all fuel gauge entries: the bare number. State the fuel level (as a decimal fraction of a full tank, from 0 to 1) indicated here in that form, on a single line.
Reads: 0.75
